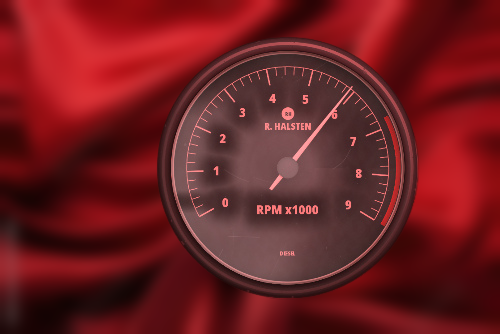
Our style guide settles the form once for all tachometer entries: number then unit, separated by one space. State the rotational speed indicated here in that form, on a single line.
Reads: 5900 rpm
